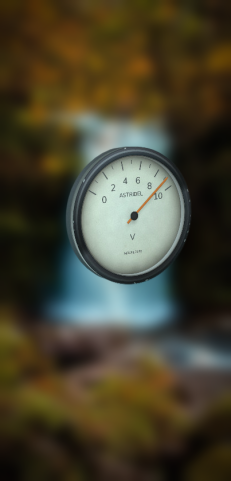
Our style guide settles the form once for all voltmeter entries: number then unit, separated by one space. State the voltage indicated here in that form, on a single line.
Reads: 9 V
